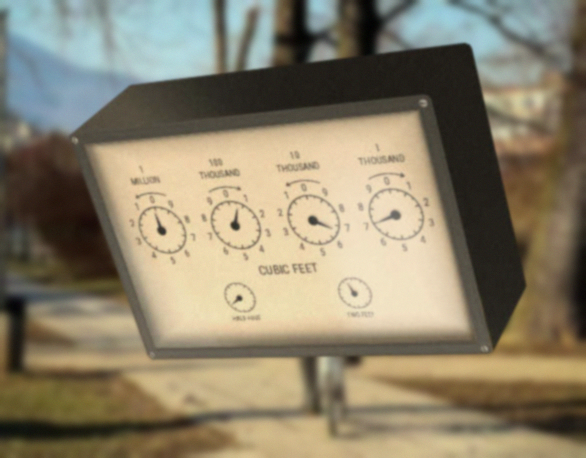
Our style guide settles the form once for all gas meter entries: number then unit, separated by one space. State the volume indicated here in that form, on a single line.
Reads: 6700 ft³
